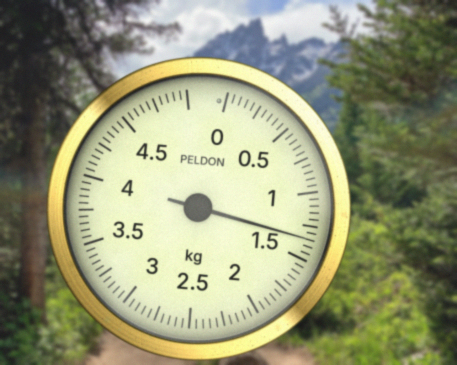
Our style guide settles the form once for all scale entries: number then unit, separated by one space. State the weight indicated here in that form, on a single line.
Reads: 1.35 kg
